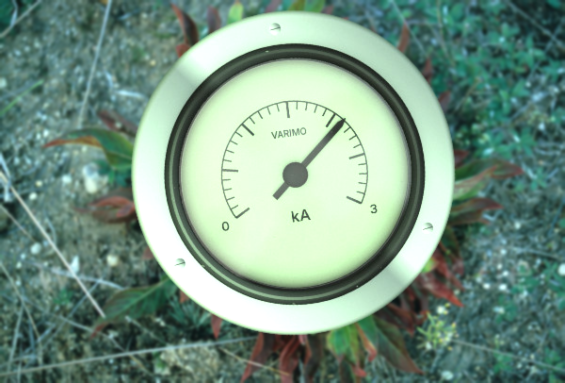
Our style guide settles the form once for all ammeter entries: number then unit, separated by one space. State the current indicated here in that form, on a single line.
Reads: 2.1 kA
